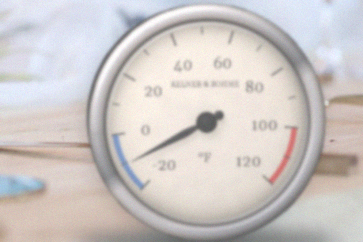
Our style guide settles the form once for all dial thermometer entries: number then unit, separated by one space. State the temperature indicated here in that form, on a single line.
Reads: -10 °F
